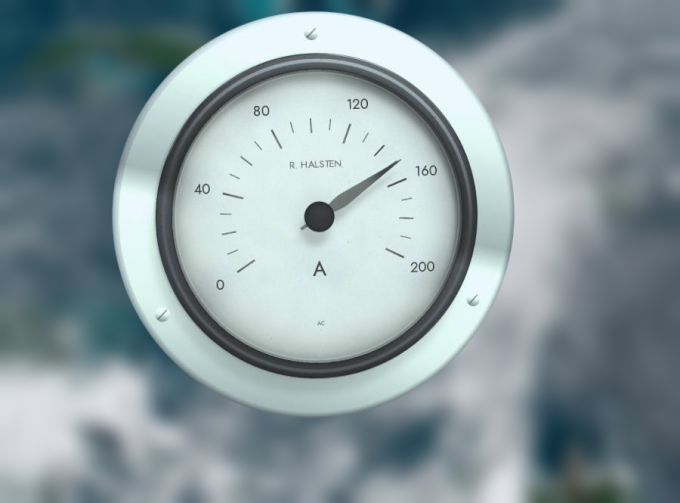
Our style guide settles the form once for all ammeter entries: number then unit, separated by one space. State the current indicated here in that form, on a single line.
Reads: 150 A
